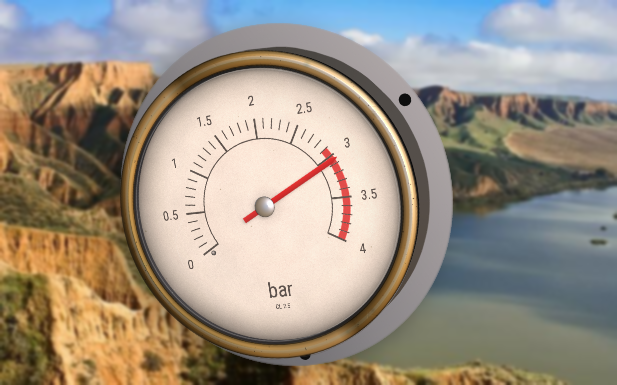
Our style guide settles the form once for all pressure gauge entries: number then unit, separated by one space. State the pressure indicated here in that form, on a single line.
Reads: 3.05 bar
